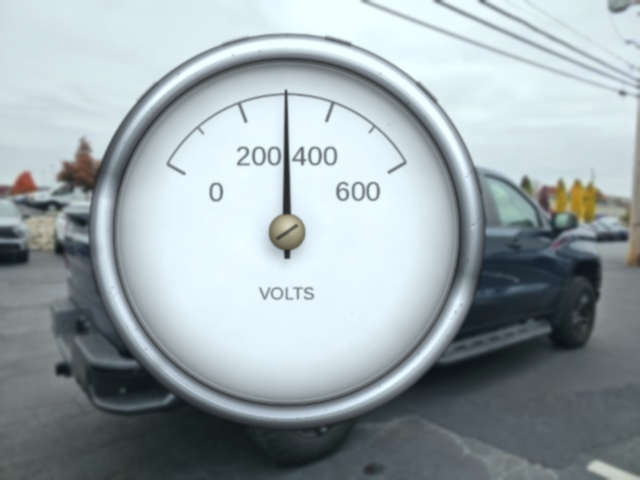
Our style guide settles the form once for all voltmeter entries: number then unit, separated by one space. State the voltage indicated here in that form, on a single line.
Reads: 300 V
